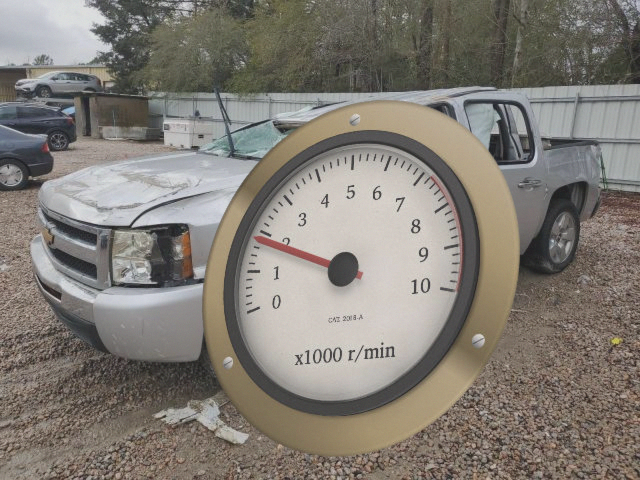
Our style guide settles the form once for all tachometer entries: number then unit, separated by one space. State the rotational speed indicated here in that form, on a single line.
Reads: 1800 rpm
